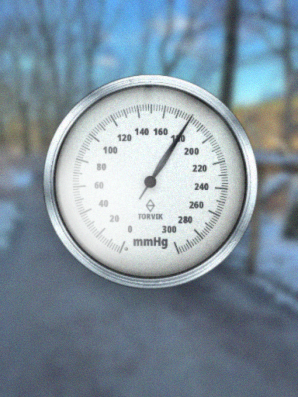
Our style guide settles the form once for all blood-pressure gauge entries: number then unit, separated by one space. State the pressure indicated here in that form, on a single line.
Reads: 180 mmHg
